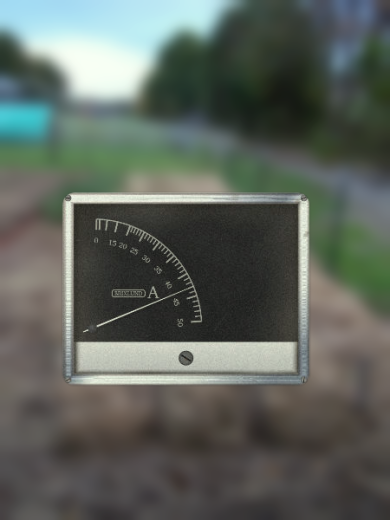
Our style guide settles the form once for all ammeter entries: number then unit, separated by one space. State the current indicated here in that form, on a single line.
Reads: 43 A
